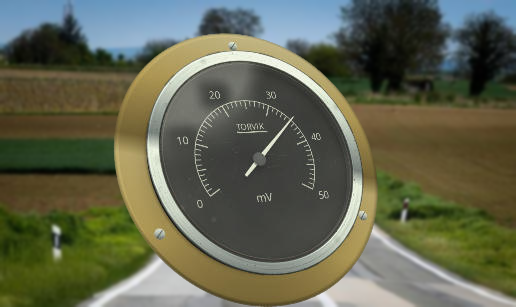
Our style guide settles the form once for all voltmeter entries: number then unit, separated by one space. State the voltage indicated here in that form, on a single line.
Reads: 35 mV
